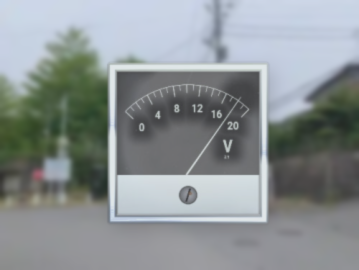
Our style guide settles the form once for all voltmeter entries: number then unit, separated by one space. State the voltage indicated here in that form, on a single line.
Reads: 18 V
